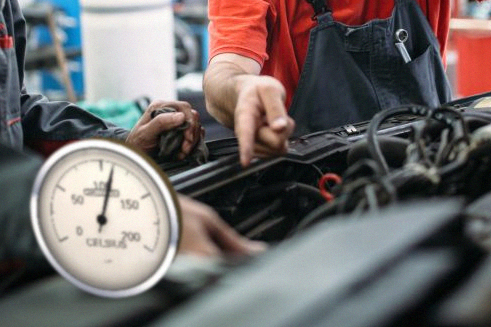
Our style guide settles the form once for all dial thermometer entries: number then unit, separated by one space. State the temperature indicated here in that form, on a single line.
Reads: 112.5 °C
